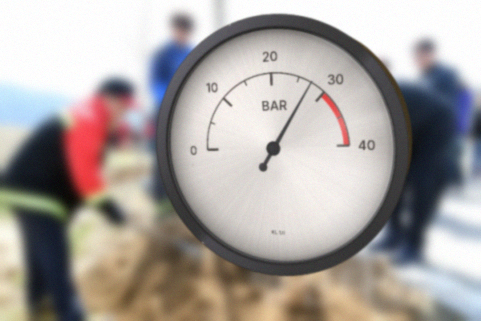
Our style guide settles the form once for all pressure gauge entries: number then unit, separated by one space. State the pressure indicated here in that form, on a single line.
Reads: 27.5 bar
